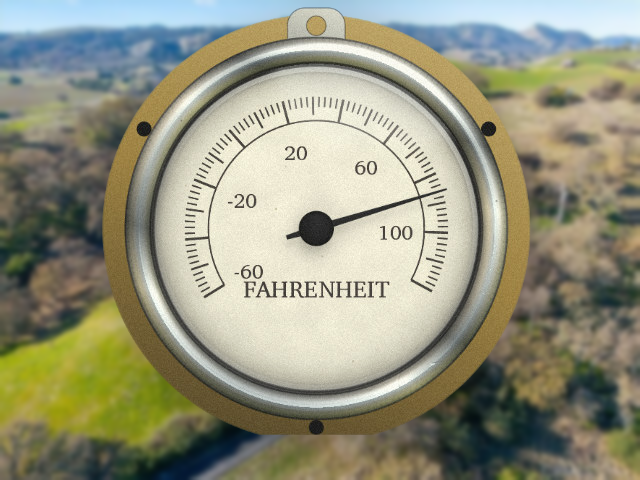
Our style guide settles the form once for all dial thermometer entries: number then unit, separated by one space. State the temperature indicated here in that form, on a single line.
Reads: 86 °F
